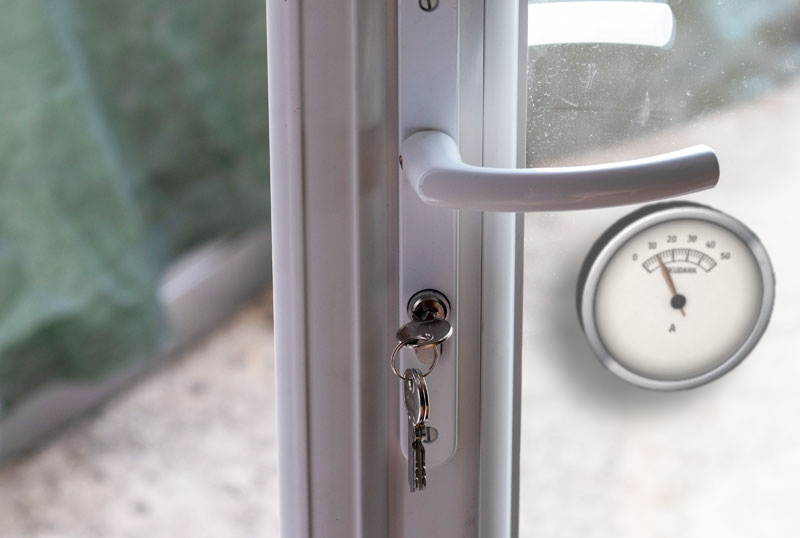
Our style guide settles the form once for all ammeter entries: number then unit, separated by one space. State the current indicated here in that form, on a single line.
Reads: 10 A
